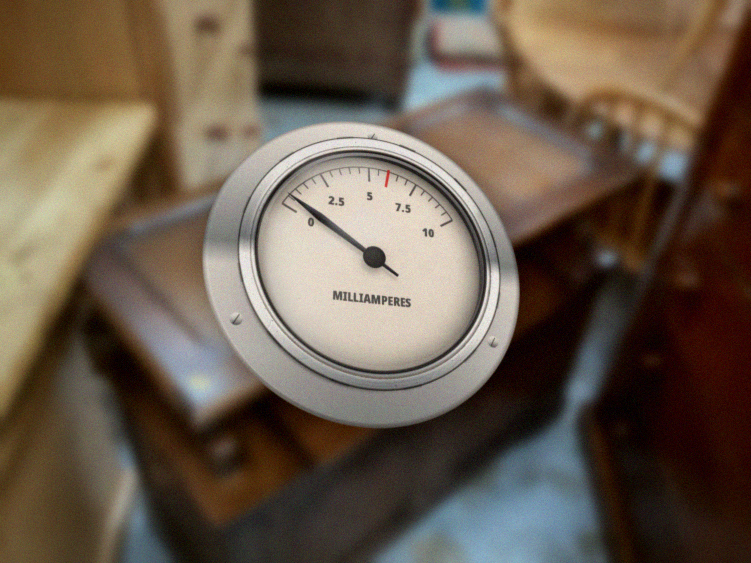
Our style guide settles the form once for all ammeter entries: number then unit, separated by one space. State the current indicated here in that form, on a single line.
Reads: 0.5 mA
